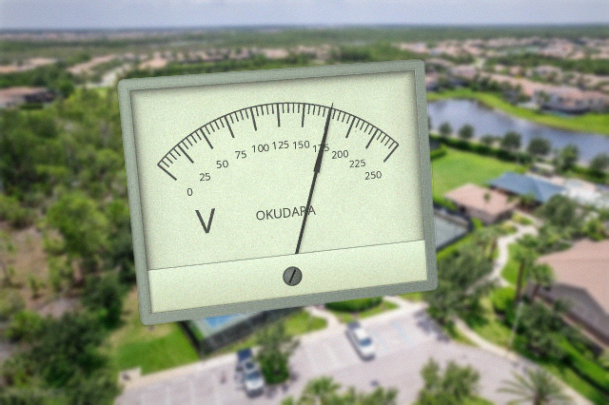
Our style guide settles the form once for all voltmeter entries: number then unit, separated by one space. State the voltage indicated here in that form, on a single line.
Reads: 175 V
